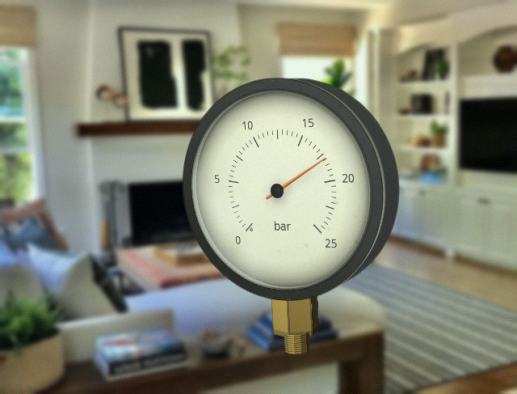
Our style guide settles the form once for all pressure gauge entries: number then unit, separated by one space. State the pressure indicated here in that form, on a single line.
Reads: 18 bar
